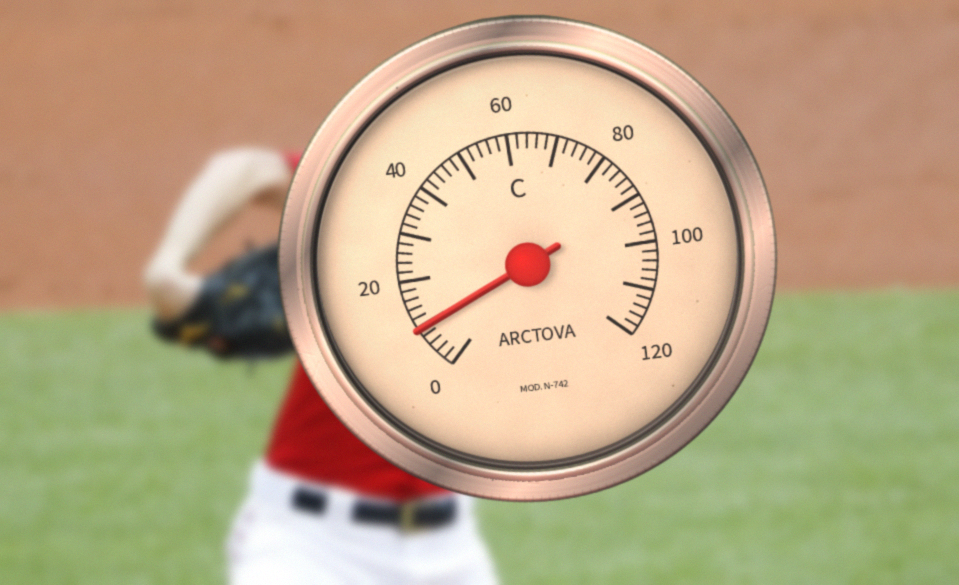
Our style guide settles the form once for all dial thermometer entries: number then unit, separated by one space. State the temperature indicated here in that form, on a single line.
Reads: 10 °C
